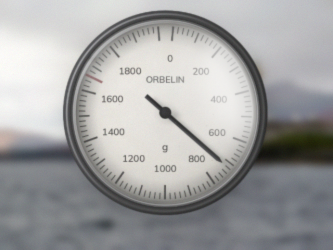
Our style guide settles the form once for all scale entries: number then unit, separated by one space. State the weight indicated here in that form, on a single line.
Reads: 720 g
